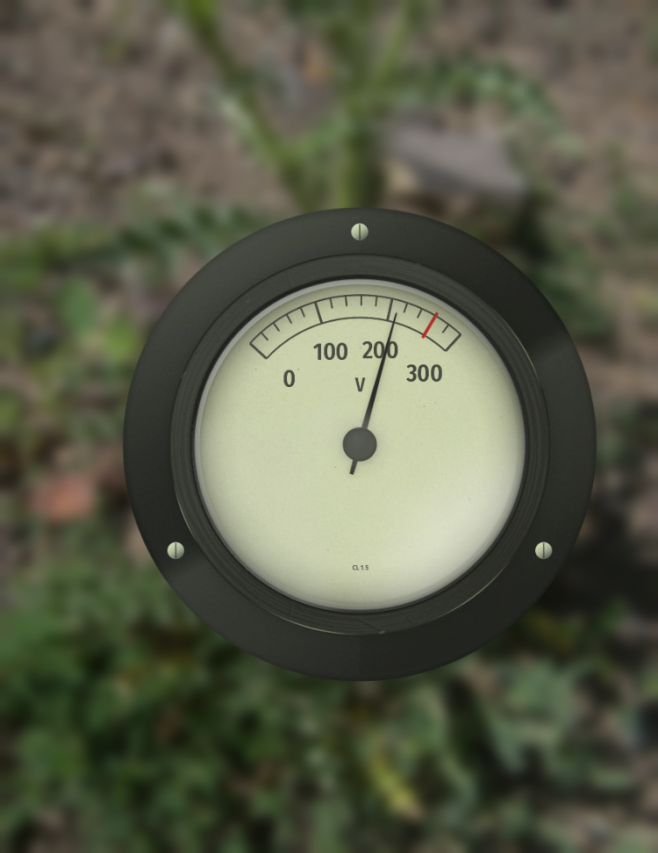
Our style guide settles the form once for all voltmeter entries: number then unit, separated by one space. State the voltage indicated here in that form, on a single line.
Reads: 210 V
